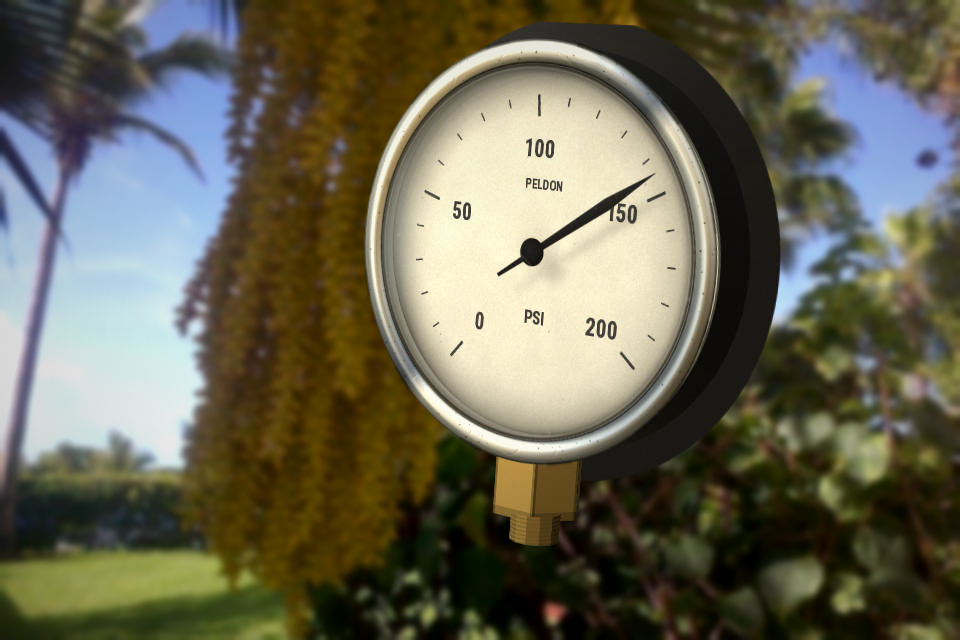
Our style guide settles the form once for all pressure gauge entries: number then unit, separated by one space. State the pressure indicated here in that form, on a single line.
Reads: 145 psi
